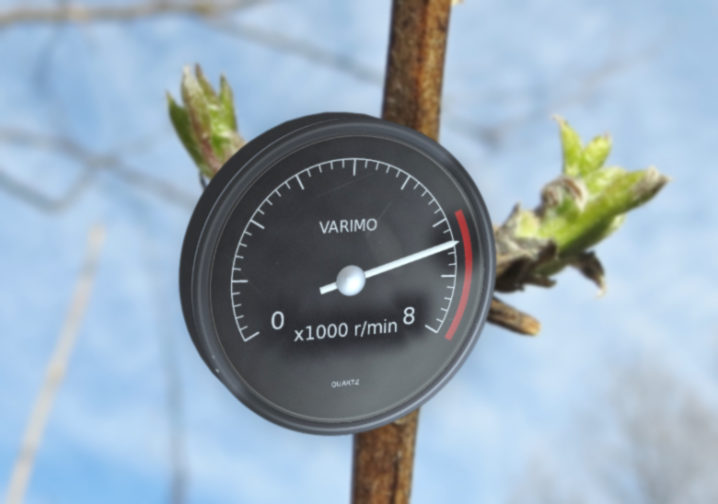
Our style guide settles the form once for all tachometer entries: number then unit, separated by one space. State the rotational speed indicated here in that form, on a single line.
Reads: 6400 rpm
